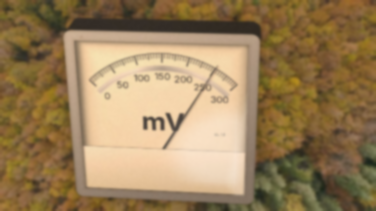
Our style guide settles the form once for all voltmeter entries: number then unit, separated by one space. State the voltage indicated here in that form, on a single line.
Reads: 250 mV
